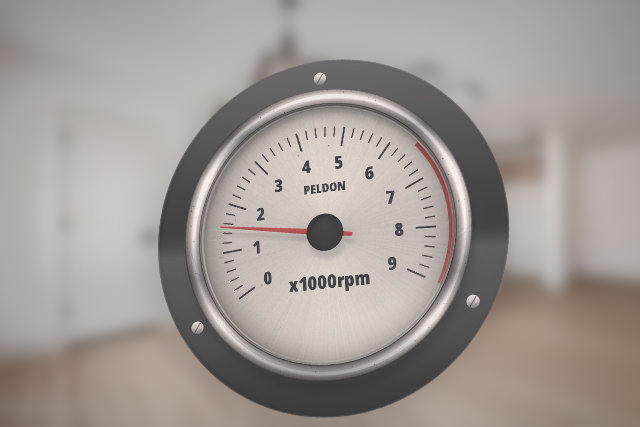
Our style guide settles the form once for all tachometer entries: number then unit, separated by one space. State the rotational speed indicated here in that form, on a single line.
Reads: 1500 rpm
